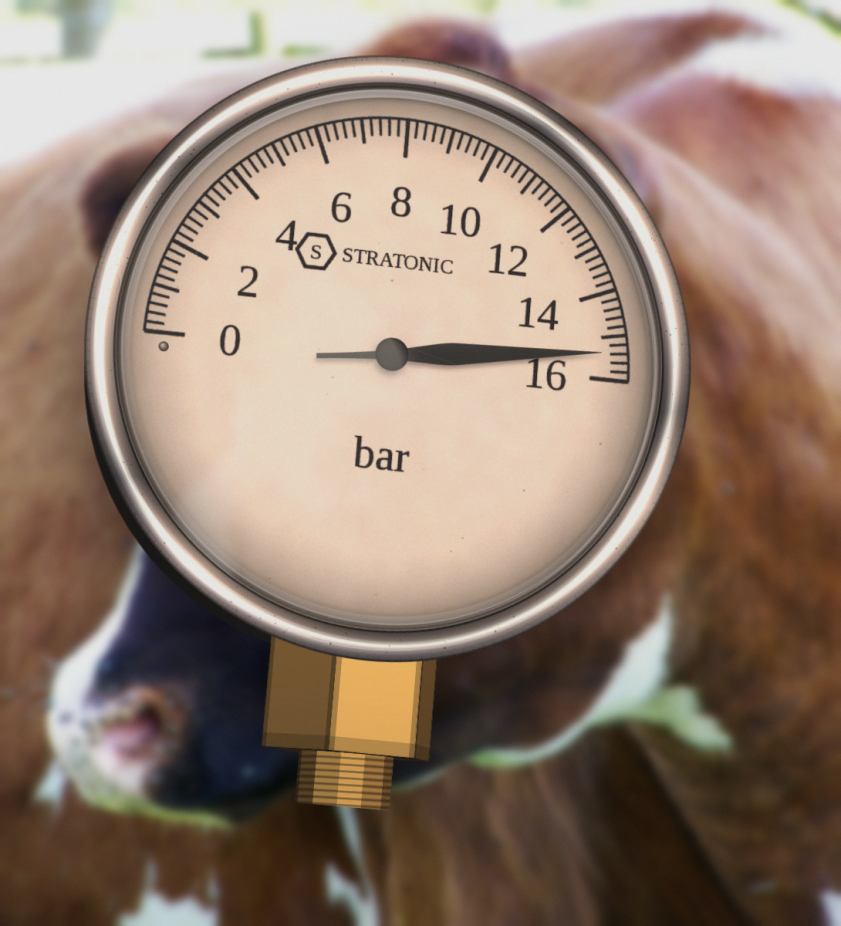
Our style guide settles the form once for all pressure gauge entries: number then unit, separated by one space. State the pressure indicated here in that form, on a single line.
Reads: 15.4 bar
